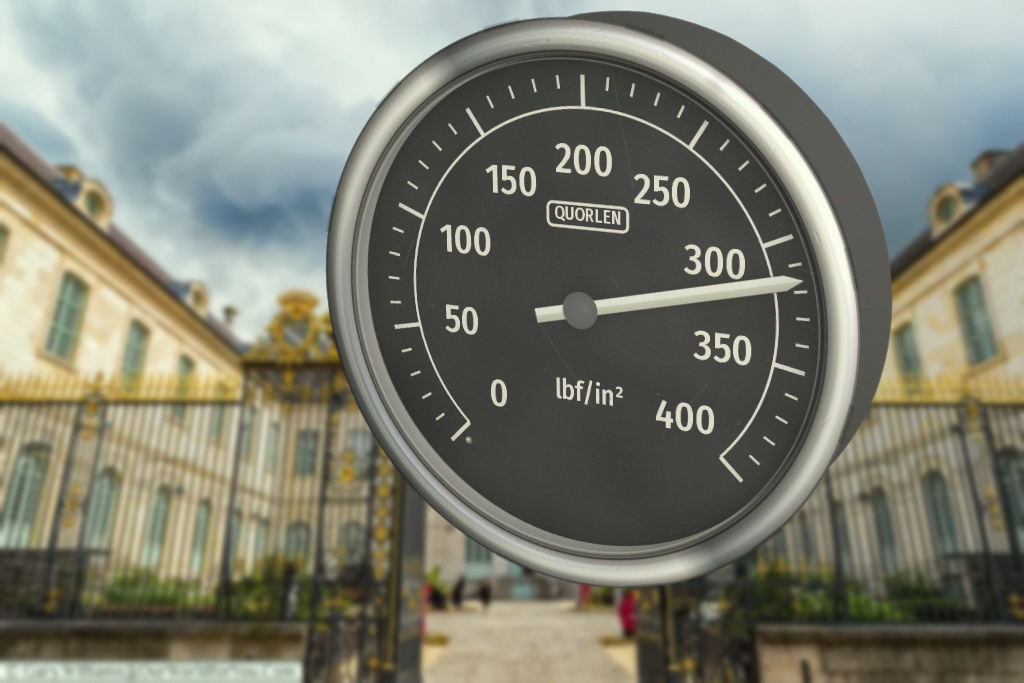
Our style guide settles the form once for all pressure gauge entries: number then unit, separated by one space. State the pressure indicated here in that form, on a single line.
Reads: 315 psi
